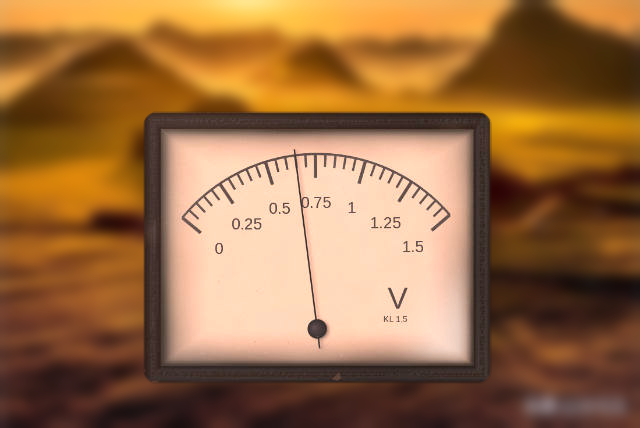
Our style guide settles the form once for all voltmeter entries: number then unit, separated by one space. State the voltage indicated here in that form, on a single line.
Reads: 0.65 V
